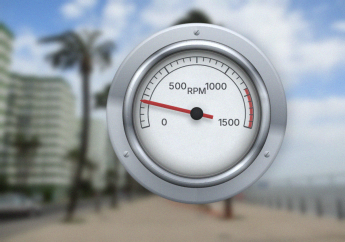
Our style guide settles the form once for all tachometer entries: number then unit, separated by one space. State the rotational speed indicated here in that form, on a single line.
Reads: 200 rpm
